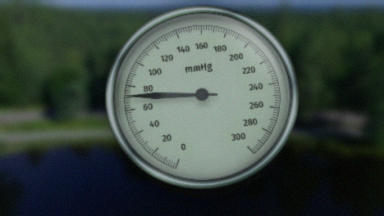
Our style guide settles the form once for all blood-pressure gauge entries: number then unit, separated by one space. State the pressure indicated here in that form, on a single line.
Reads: 70 mmHg
